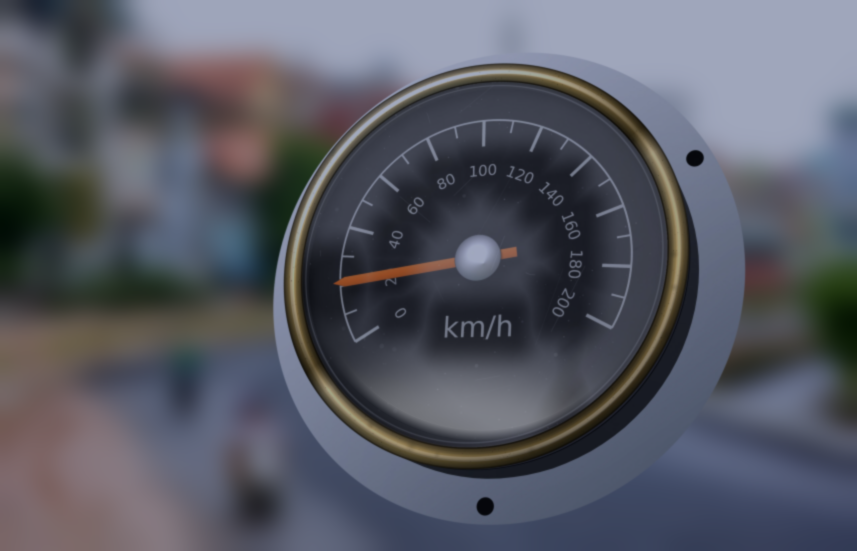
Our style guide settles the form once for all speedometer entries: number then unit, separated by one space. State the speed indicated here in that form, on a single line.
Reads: 20 km/h
